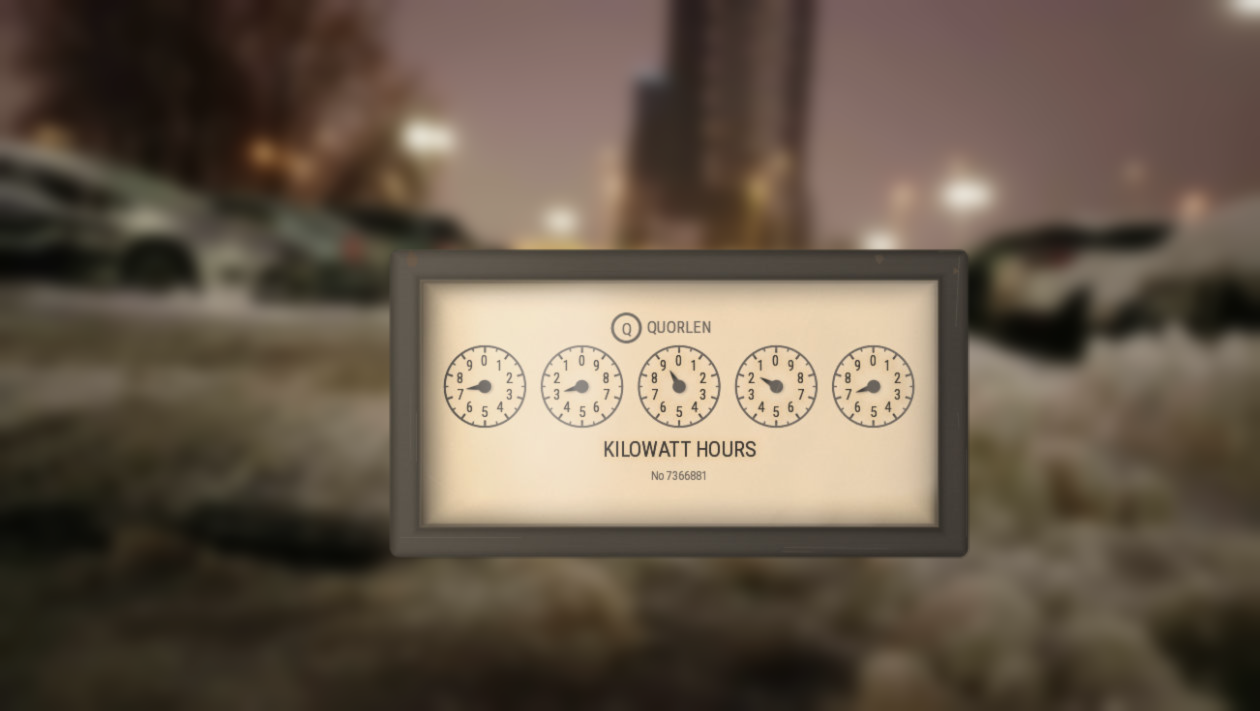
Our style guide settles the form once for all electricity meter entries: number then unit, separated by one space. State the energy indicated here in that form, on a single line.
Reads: 72917 kWh
